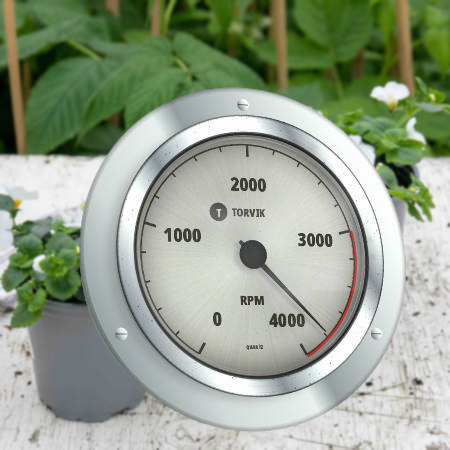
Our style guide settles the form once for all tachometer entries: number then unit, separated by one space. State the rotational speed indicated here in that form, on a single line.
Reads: 3800 rpm
